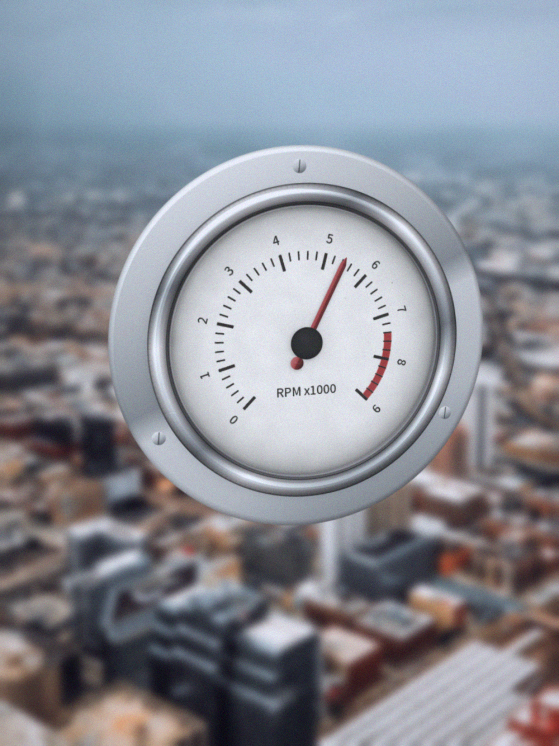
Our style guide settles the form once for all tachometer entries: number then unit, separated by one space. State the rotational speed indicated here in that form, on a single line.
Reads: 5400 rpm
